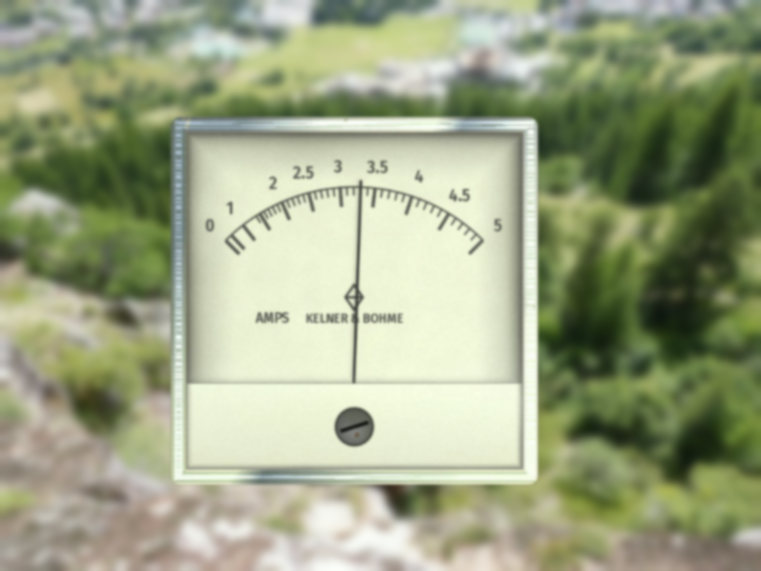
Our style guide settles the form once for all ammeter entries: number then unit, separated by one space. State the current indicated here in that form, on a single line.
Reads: 3.3 A
